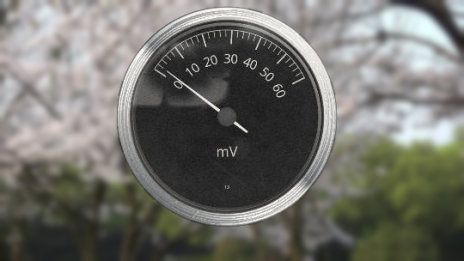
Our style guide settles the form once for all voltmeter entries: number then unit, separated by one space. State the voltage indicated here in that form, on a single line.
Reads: 2 mV
